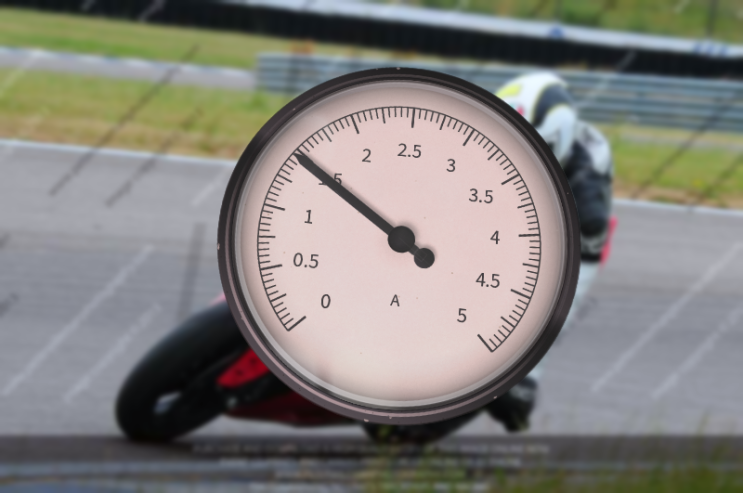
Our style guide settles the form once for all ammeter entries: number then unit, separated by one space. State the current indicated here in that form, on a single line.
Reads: 1.45 A
